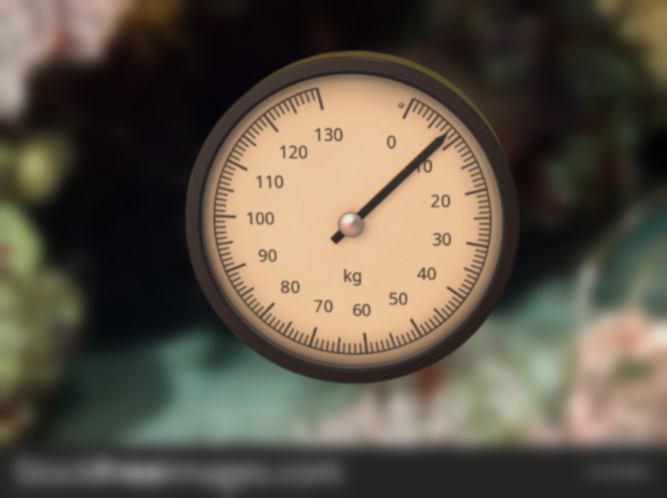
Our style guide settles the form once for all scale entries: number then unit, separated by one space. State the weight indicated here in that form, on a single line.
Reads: 8 kg
